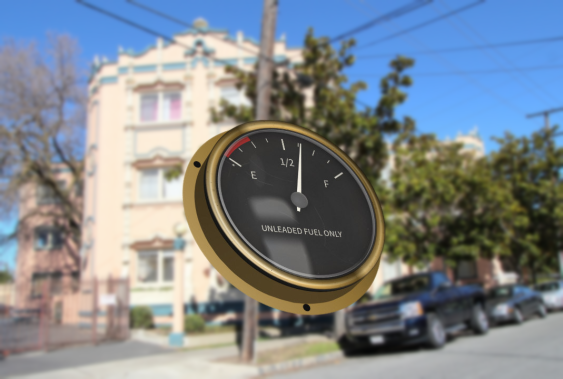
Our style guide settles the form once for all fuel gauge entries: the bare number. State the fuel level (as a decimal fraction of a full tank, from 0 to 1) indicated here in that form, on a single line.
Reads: 0.625
